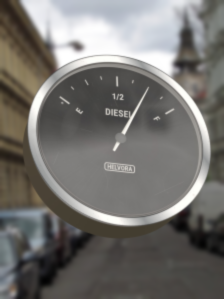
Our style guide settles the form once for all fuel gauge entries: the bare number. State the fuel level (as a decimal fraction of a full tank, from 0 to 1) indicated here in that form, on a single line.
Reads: 0.75
